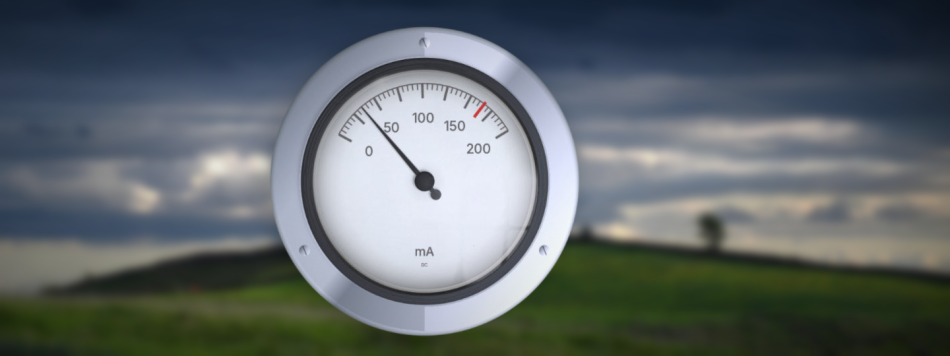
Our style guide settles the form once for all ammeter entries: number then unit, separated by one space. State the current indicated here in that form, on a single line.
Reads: 35 mA
